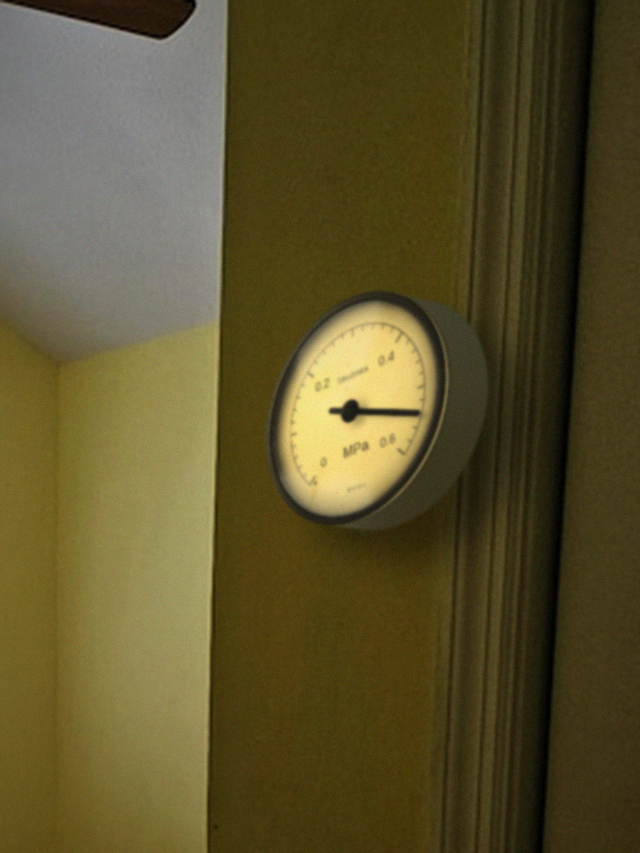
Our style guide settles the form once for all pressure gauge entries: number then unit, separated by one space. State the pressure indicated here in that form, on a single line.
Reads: 0.54 MPa
